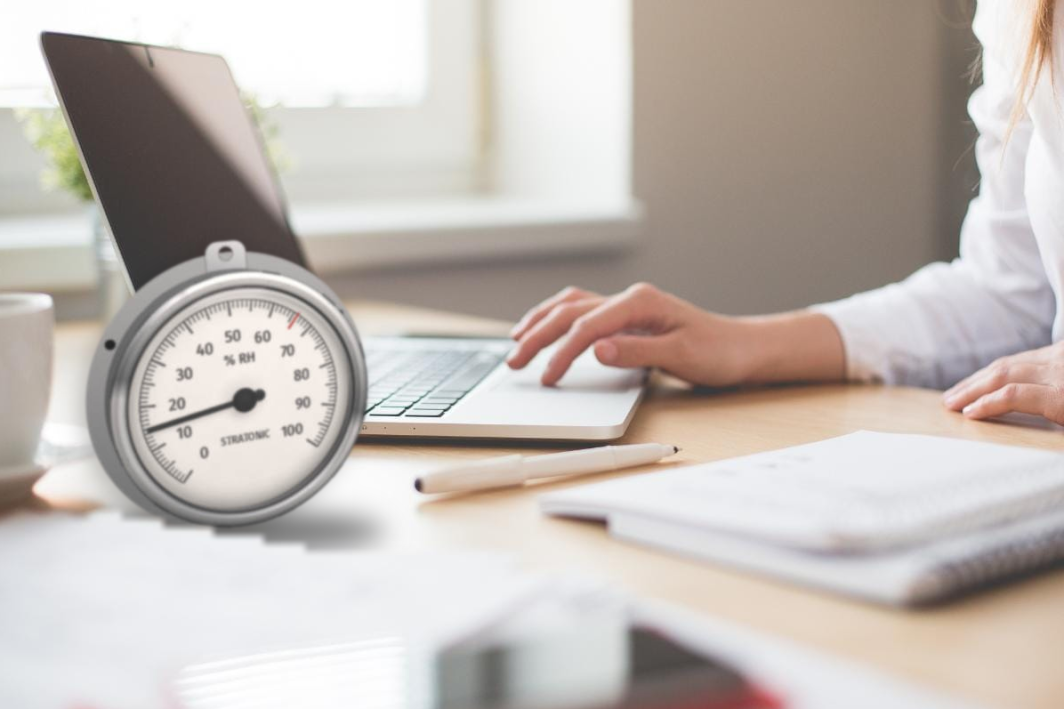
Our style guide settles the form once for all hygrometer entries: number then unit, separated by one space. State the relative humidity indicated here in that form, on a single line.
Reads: 15 %
